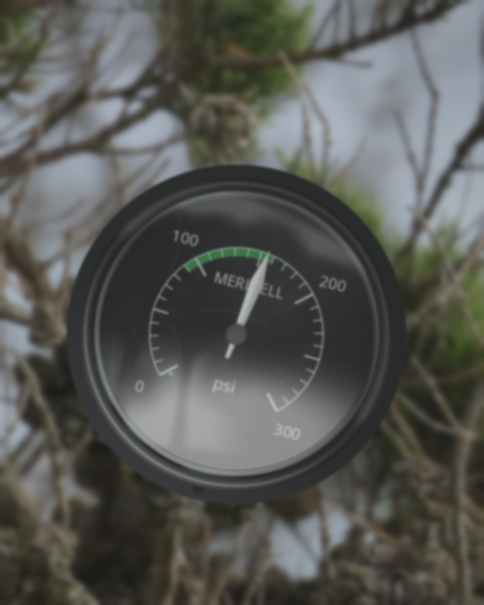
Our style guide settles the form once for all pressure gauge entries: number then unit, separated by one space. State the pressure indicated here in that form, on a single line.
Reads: 155 psi
